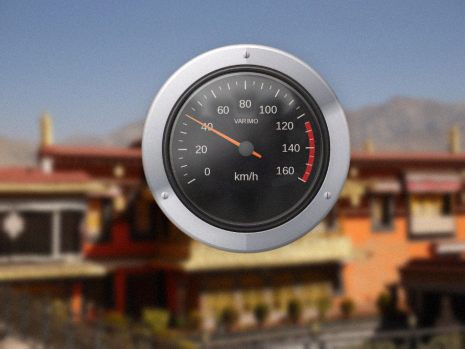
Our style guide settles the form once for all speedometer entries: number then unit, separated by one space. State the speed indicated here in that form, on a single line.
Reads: 40 km/h
